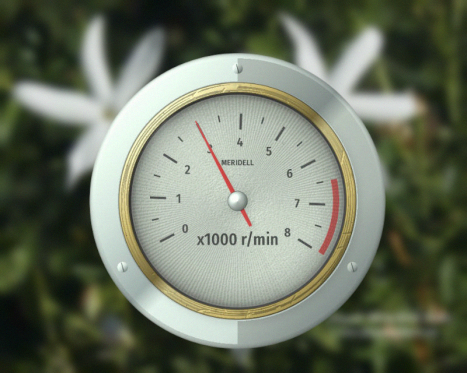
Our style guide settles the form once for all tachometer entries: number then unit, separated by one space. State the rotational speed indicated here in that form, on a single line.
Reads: 3000 rpm
